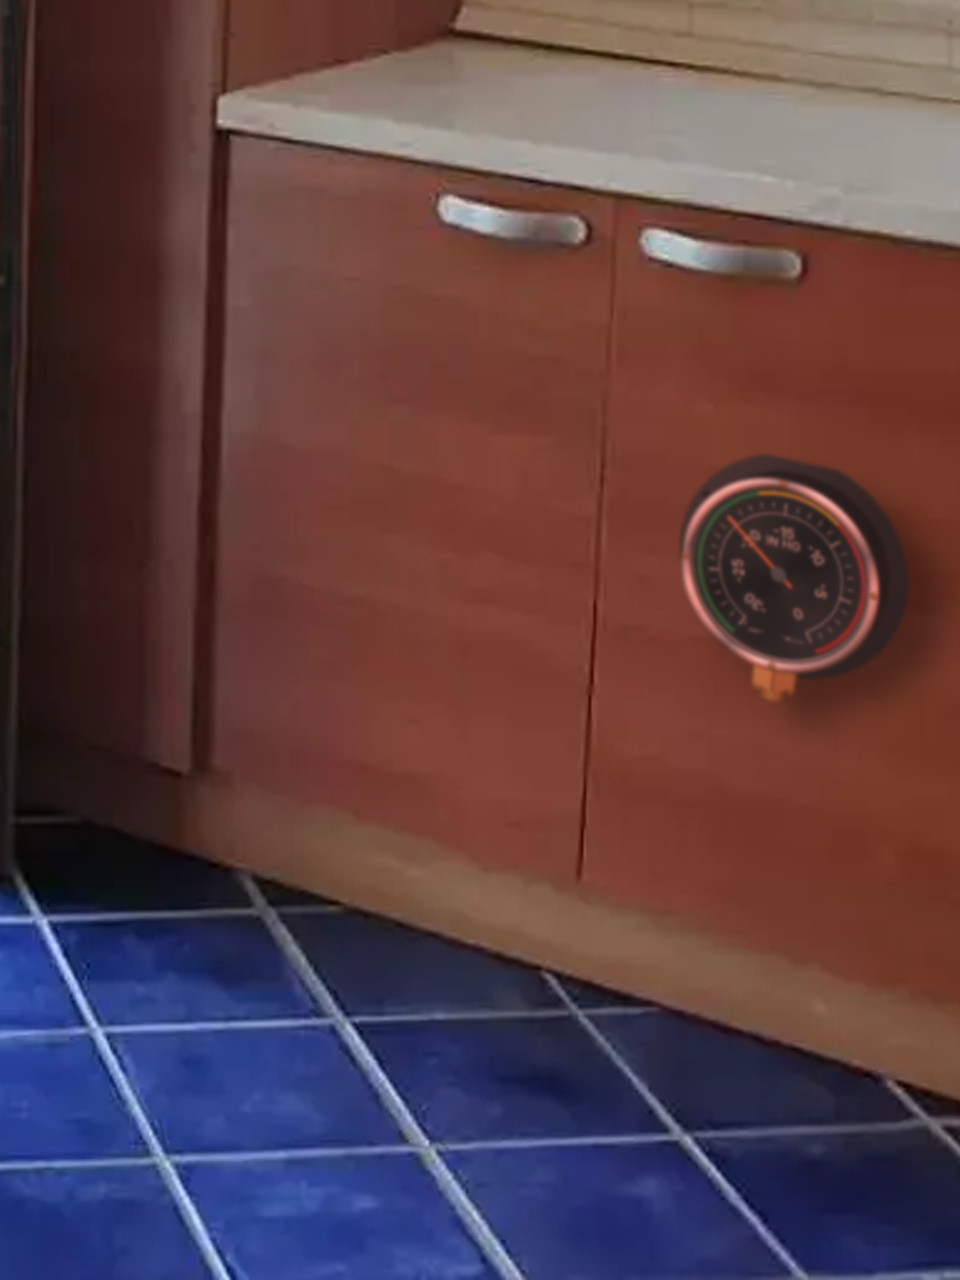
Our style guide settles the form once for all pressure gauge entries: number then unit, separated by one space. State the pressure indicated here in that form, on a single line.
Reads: -20 inHg
